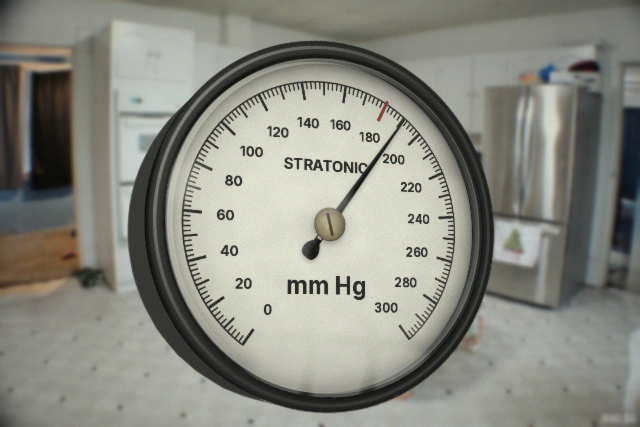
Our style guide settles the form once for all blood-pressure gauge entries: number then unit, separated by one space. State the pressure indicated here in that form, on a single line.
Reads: 190 mmHg
